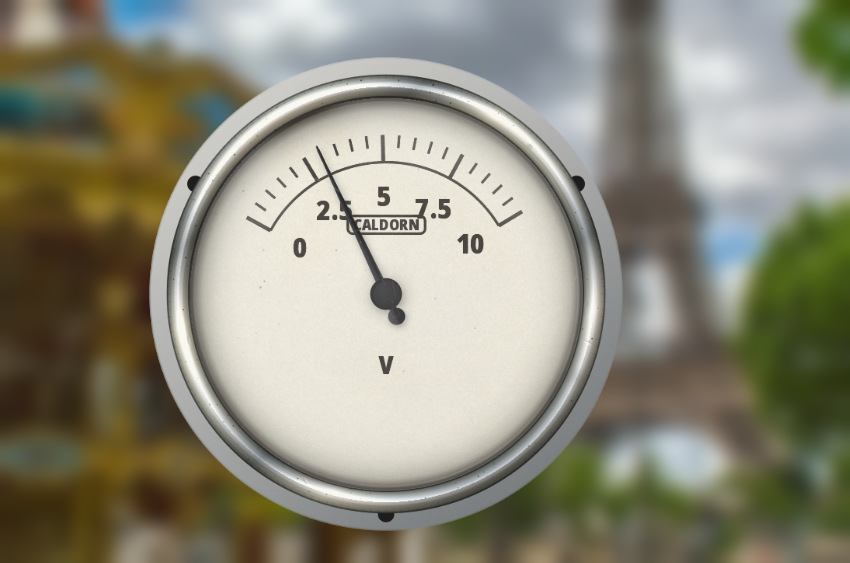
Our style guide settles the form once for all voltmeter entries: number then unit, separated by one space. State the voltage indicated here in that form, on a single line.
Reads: 3 V
